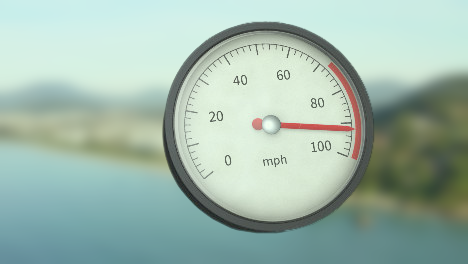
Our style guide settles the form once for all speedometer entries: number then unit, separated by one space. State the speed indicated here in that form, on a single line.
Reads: 92 mph
